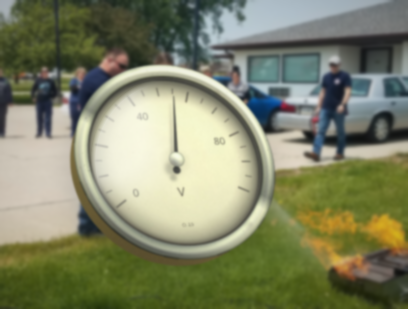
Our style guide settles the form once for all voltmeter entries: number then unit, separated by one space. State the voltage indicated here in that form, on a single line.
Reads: 55 V
